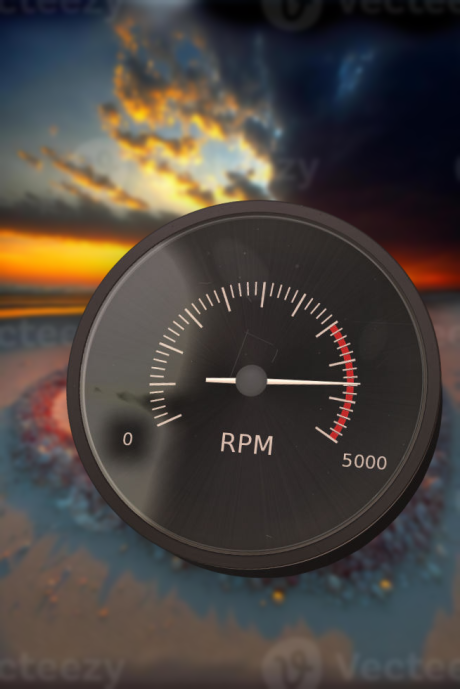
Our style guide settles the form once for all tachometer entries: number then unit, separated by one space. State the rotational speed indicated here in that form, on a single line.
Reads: 4300 rpm
